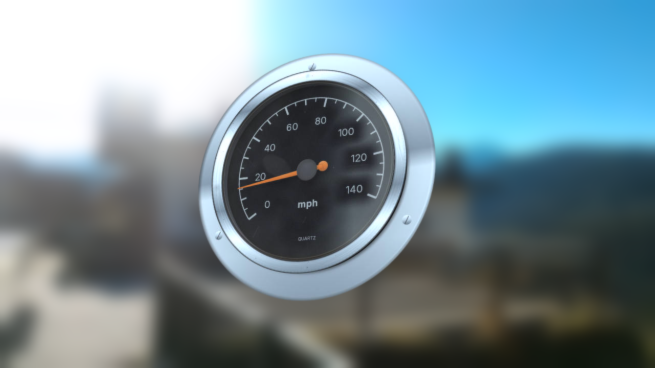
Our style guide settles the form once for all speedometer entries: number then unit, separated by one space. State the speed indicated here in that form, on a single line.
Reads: 15 mph
